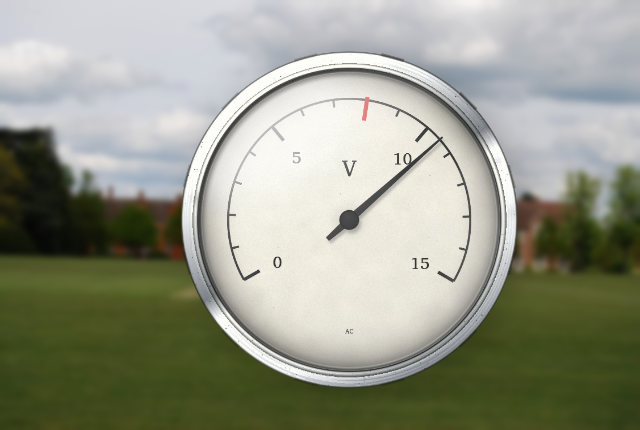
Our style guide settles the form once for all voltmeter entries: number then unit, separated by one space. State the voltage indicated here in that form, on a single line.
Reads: 10.5 V
